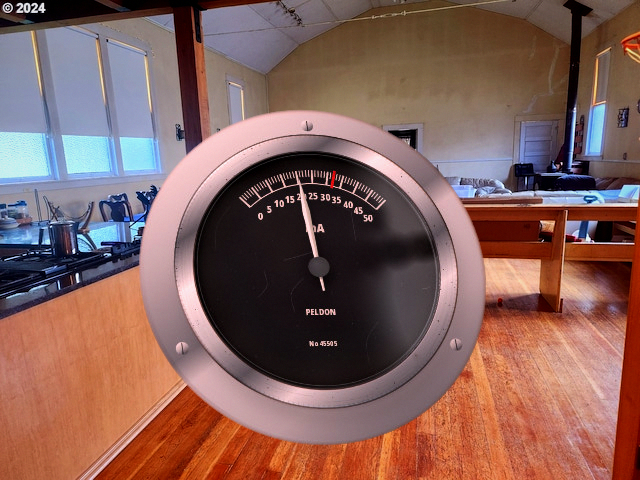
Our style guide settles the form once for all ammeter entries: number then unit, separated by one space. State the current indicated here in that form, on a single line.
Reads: 20 mA
